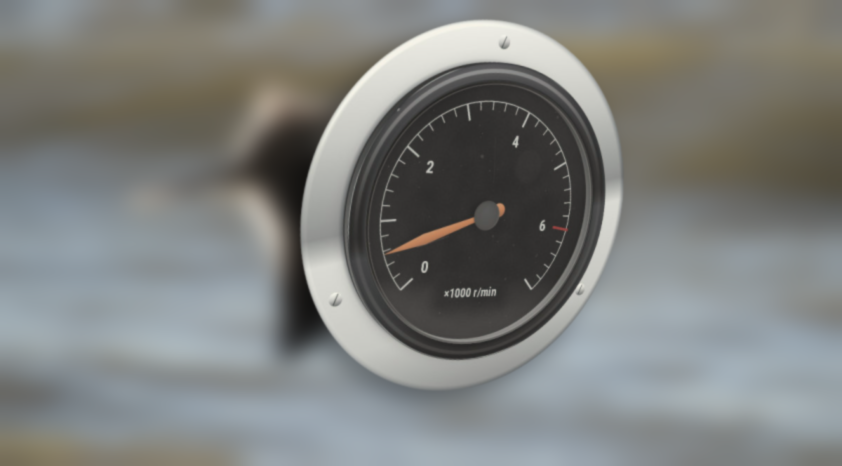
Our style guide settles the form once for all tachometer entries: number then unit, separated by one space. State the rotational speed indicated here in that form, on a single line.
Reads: 600 rpm
